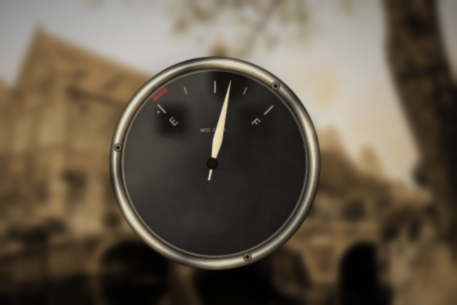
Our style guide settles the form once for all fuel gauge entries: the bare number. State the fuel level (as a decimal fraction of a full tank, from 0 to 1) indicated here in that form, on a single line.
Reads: 0.625
